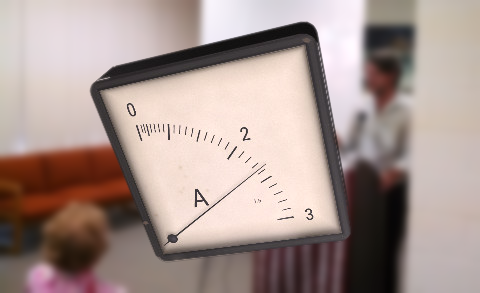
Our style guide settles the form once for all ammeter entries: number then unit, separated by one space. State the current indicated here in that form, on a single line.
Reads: 2.35 A
